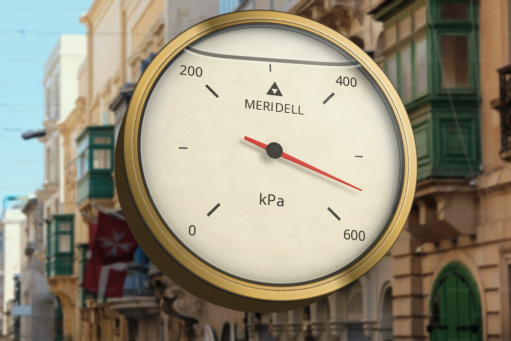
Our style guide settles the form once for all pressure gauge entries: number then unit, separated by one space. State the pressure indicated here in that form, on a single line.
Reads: 550 kPa
